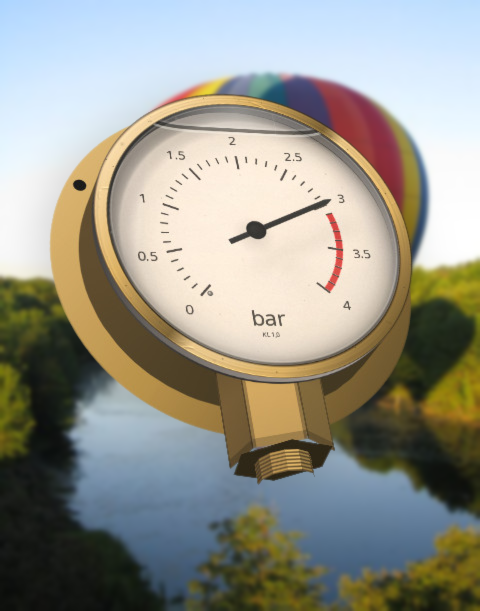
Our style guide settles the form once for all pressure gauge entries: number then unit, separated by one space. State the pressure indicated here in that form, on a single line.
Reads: 3 bar
